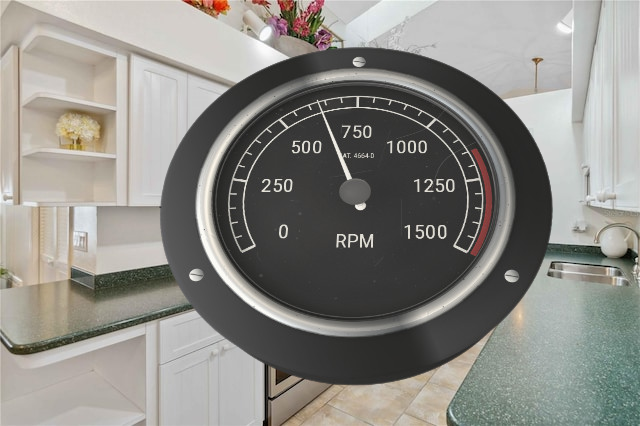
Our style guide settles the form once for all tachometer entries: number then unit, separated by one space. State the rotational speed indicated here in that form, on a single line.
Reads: 625 rpm
